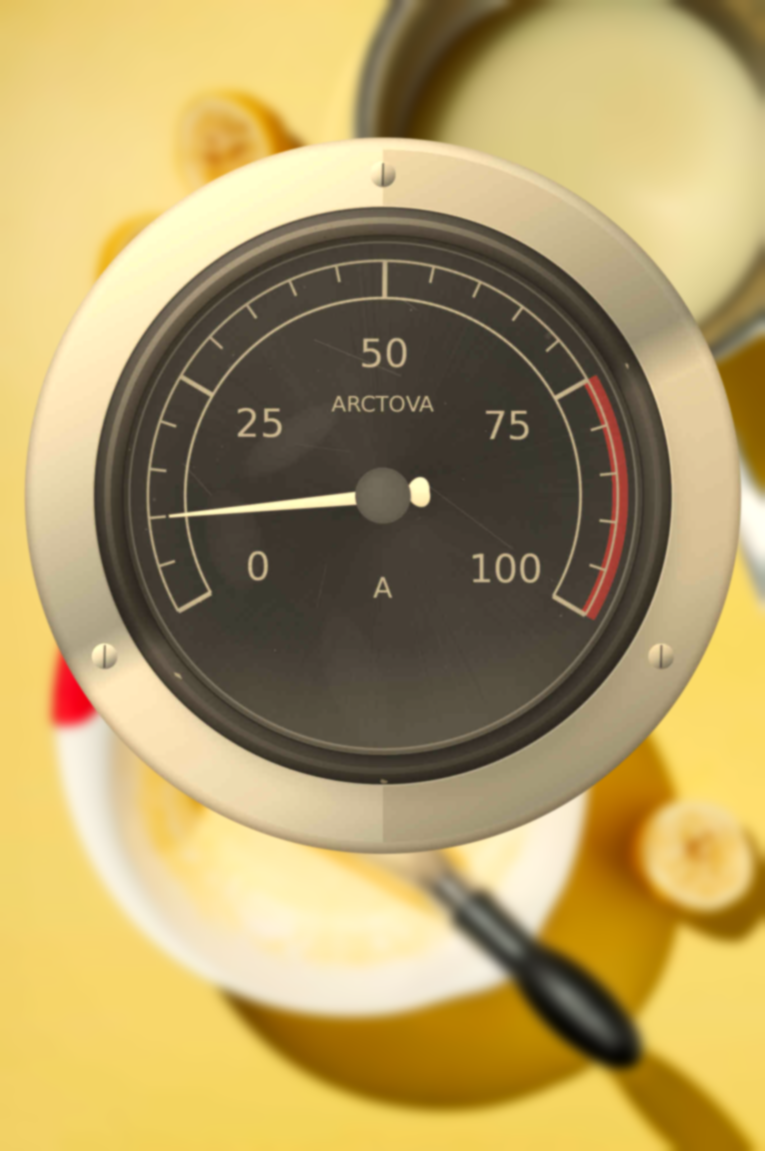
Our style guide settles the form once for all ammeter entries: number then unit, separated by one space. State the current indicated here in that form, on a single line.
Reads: 10 A
